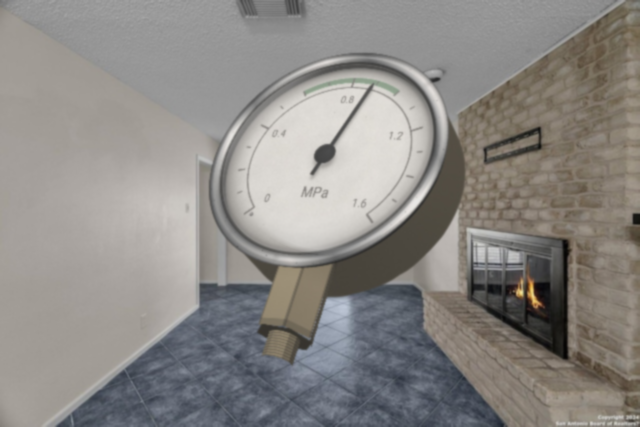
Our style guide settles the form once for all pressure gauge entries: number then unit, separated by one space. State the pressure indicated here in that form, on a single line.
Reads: 0.9 MPa
